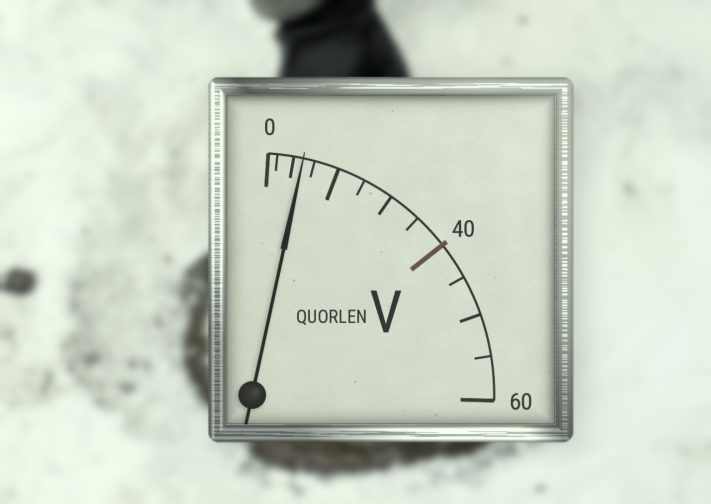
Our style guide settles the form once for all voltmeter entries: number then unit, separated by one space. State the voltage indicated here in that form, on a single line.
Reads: 12.5 V
